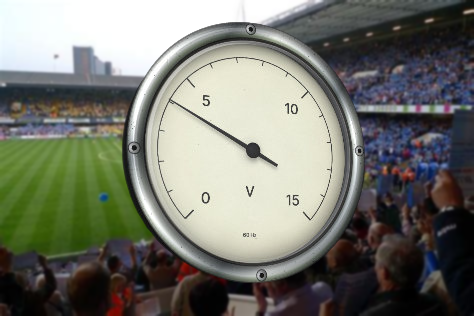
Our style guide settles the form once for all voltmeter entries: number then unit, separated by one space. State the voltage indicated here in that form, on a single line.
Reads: 4 V
